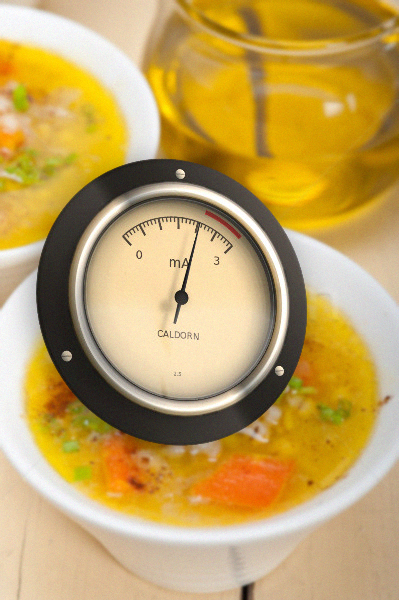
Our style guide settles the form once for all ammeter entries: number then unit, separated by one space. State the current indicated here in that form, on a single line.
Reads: 2 mA
